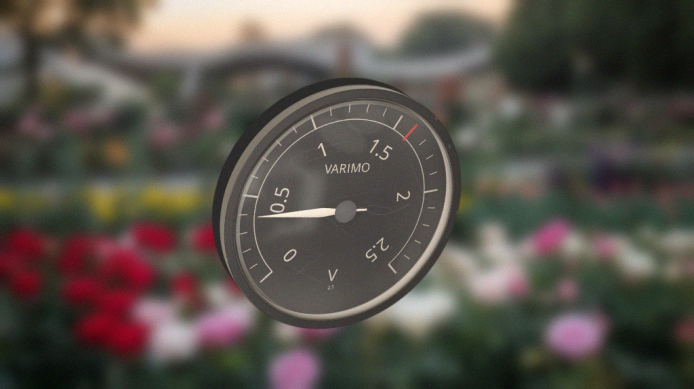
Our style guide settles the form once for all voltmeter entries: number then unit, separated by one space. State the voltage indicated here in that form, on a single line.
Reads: 0.4 V
